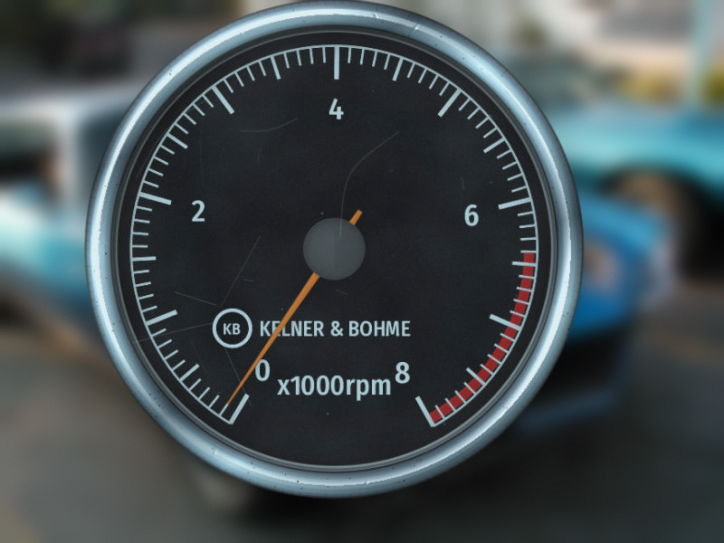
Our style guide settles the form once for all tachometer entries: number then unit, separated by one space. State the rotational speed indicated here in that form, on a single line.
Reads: 100 rpm
